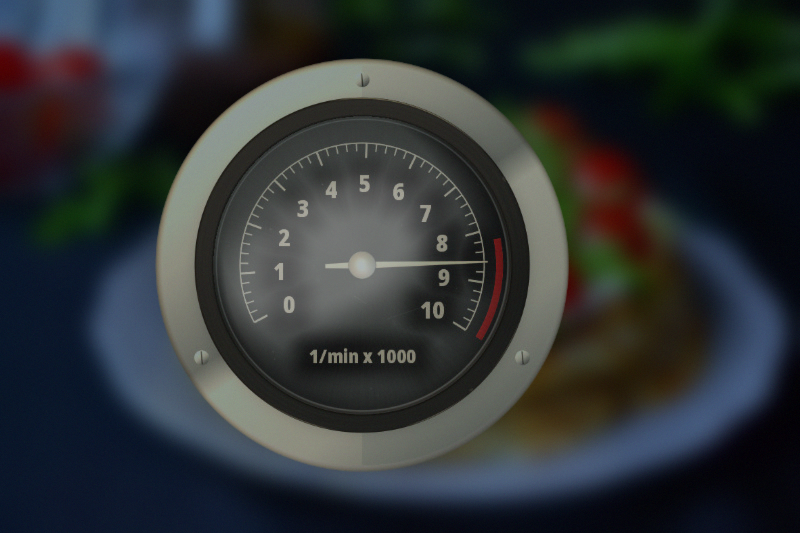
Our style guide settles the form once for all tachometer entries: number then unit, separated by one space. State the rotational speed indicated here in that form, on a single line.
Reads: 8600 rpm
